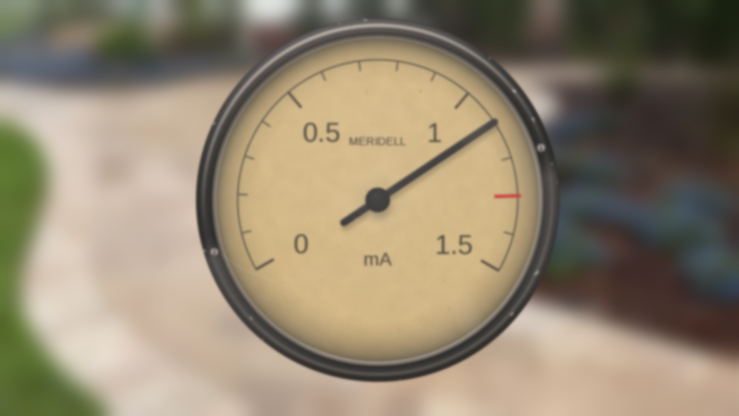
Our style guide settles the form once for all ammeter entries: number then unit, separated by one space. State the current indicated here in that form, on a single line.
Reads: 1.1 mA
